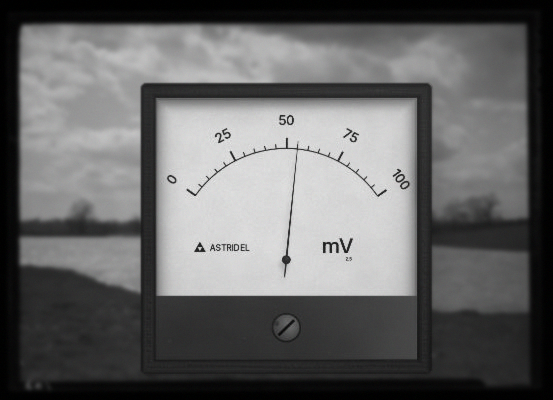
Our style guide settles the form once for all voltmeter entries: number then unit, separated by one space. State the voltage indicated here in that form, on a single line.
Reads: 55 mV
